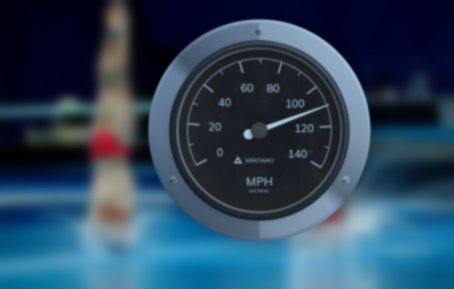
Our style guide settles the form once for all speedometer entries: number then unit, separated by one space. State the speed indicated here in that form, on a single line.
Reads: 110 mph
